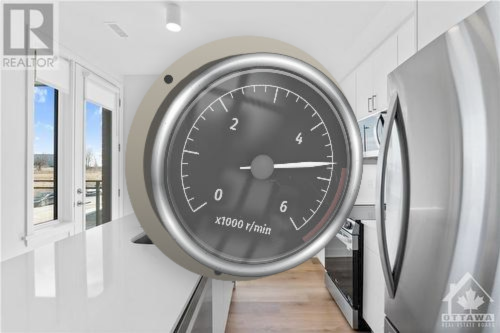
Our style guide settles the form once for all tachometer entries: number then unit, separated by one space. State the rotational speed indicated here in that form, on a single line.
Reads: 4700 rpm
